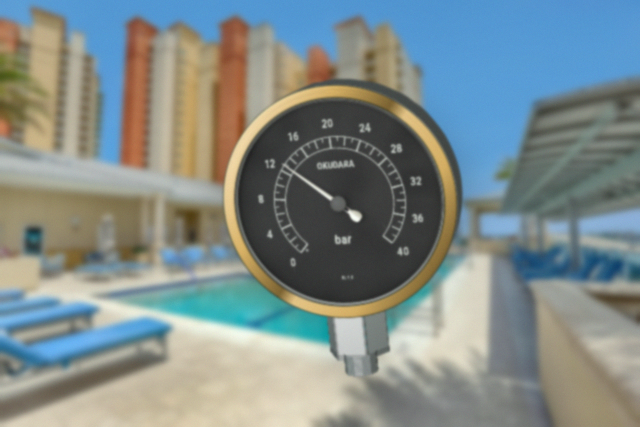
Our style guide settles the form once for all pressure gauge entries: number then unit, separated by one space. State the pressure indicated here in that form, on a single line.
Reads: 13 bar
